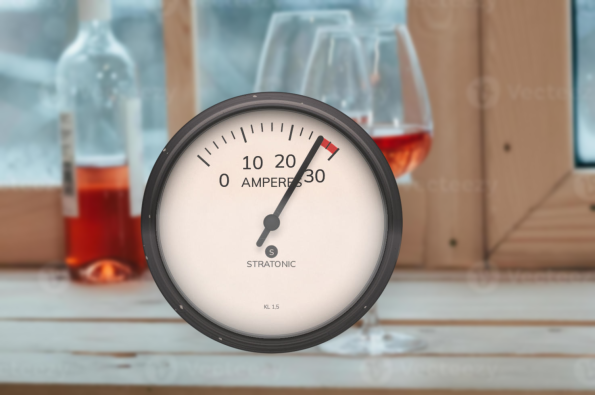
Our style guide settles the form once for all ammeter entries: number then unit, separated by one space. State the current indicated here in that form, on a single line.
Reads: 26 A
